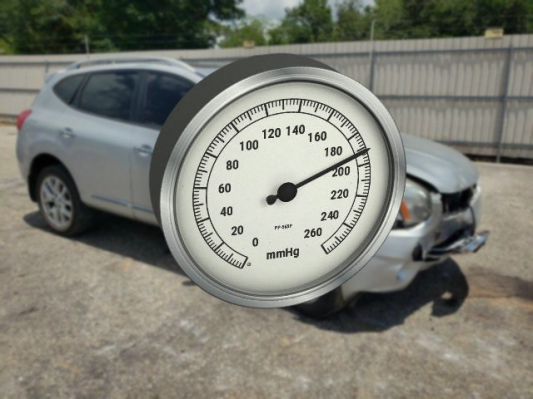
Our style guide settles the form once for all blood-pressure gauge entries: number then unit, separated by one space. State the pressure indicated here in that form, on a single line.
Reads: 190 mmHg
